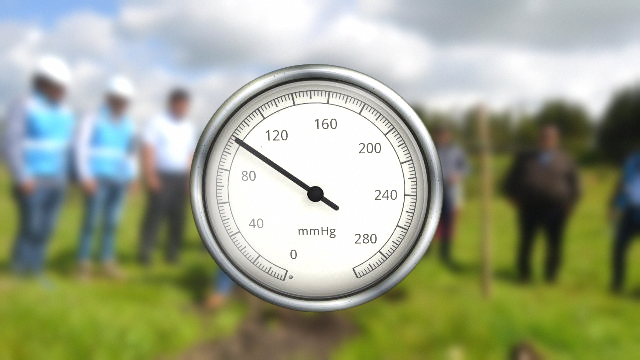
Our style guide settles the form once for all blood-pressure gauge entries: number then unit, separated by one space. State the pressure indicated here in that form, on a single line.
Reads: 100 mmHg
